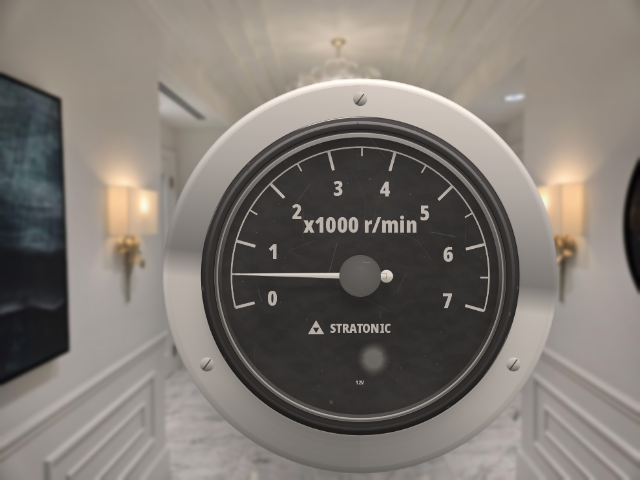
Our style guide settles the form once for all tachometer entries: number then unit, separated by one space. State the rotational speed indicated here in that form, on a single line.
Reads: 500 rpm
